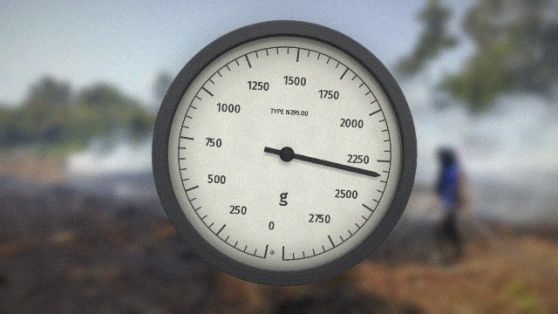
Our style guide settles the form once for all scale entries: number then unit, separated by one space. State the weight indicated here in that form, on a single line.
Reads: 2325 g
